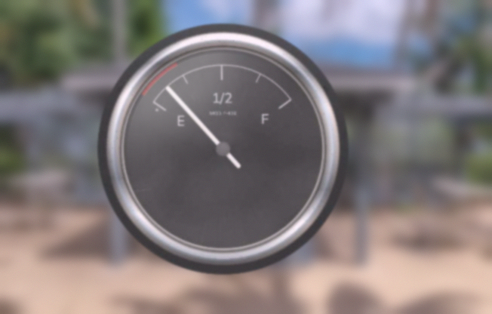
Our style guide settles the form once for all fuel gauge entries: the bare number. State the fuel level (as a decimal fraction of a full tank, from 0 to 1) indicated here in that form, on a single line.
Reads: 0.125
